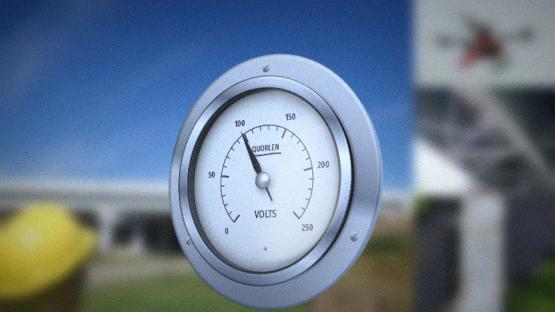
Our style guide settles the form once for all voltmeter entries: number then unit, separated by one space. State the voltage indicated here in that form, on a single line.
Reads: 100 V
